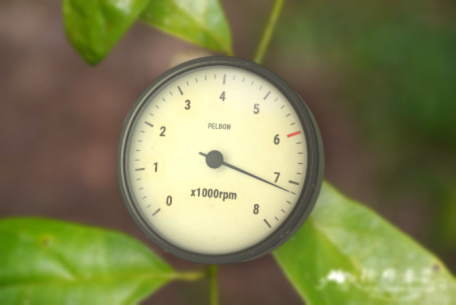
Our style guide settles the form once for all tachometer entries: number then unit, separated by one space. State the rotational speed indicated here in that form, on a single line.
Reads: 7200 rpm
